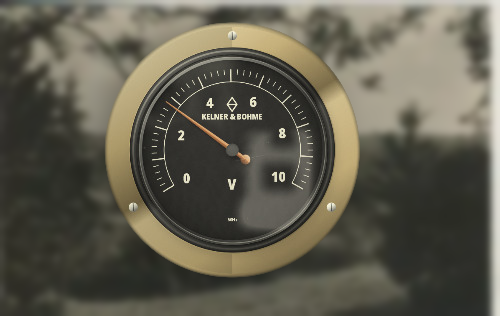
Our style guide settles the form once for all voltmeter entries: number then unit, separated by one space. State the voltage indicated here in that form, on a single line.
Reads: 2.8 V
